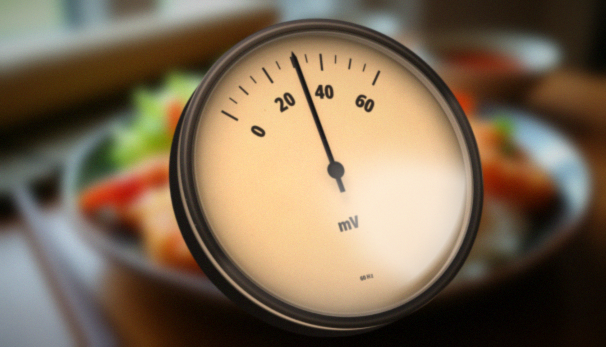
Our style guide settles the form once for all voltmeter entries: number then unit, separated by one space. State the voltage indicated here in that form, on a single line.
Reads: 30 mV
